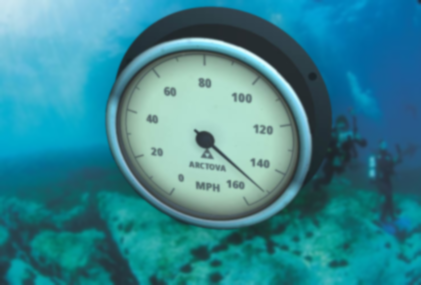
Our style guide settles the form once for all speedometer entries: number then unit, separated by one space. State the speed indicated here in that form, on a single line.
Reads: 150 mph
